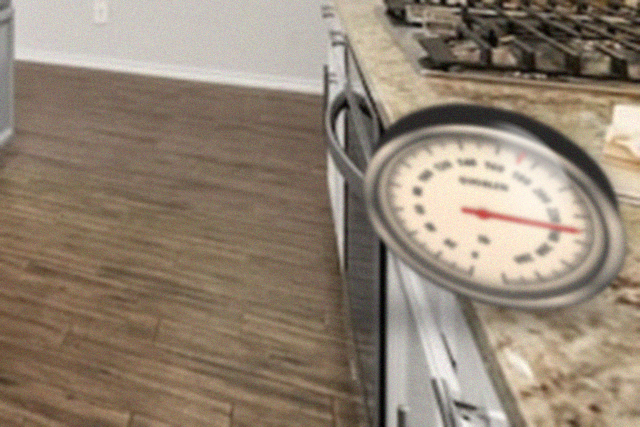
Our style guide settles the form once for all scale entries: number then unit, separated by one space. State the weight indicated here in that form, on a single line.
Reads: 230 lb
